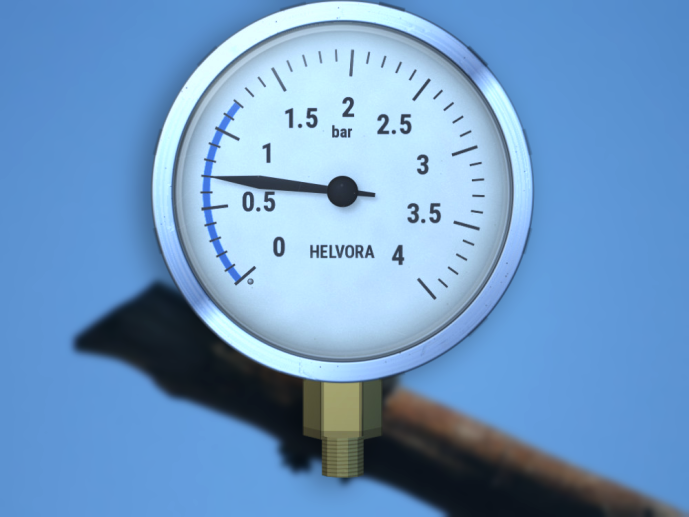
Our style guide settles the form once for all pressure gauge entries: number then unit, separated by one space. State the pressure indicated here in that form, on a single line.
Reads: 0.7 bar
